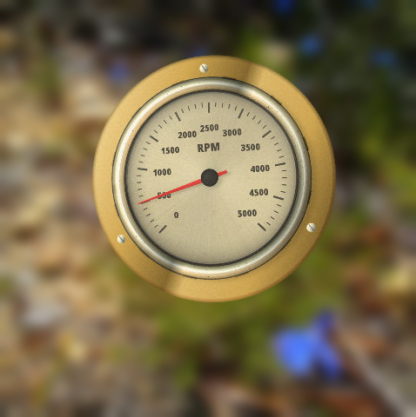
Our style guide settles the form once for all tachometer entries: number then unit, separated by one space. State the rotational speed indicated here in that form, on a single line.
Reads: 500 rpm
